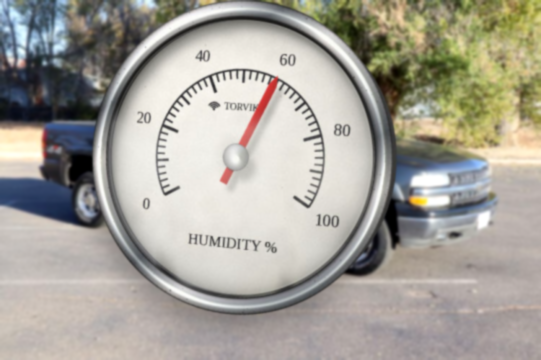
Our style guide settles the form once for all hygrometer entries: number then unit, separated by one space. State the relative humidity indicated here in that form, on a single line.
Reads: 60 %
